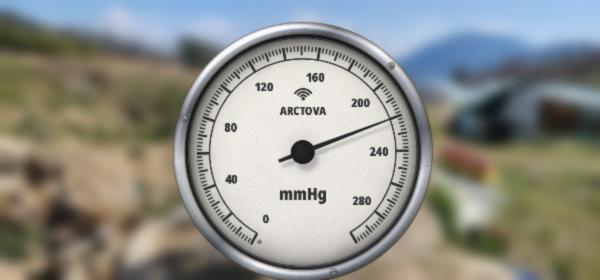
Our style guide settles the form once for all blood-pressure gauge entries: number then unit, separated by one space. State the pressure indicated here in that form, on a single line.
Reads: 220 mmHg
